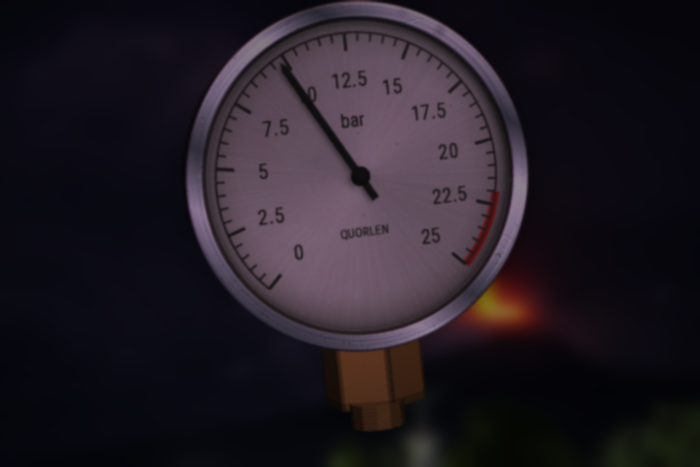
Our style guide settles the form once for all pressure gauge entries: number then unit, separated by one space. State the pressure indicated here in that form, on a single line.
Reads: 9.75 bar
